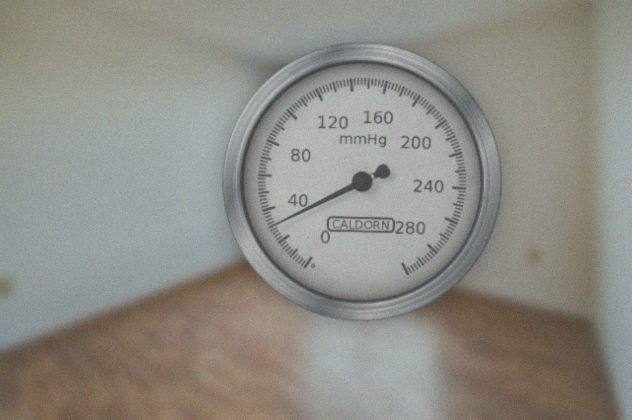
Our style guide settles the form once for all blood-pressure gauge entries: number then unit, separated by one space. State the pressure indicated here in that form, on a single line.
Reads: 30 mmHg
